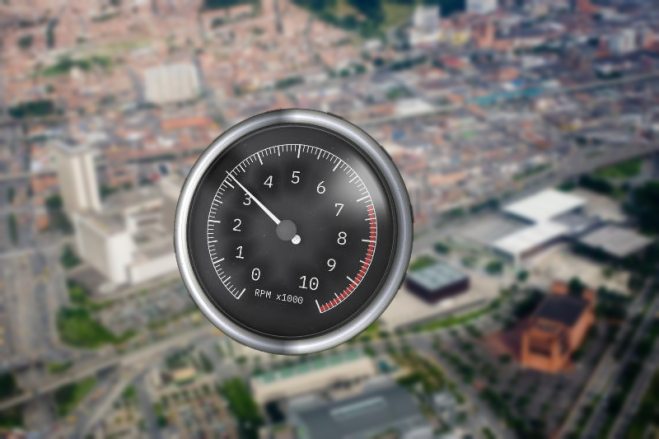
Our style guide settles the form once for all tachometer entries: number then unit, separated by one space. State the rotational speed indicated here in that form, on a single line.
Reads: 3200 rpm
